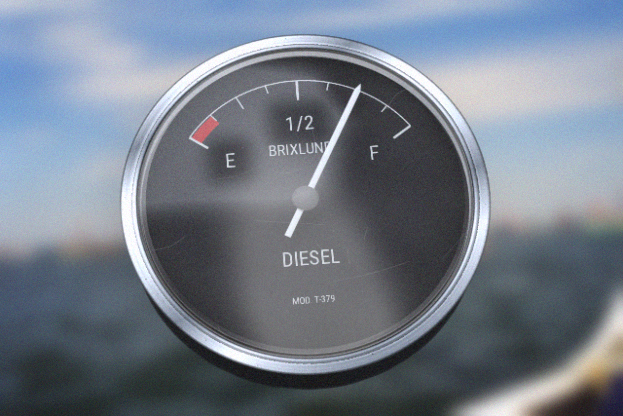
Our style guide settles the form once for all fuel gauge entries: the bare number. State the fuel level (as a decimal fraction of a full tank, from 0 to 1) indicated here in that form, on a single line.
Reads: 0.75
